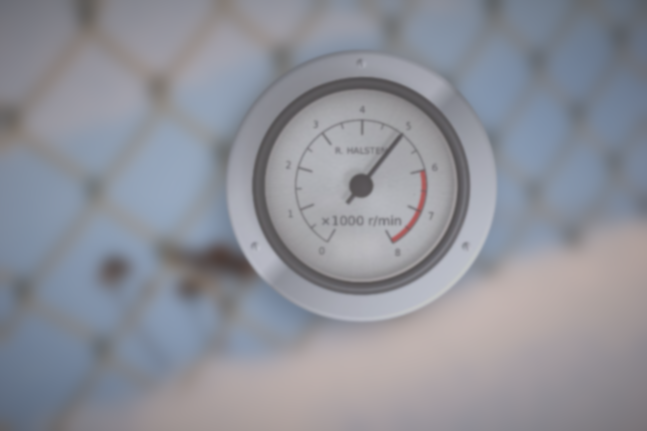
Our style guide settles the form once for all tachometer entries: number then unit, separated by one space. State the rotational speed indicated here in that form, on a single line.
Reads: 5000 rpm
